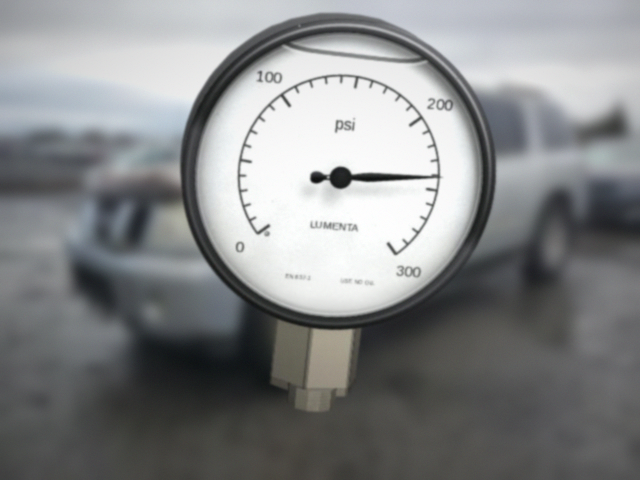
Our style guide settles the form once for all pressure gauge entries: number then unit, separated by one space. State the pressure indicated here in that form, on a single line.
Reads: 240 psi
